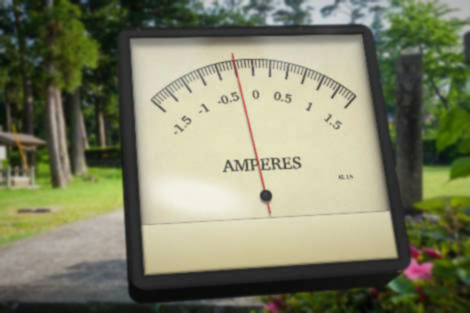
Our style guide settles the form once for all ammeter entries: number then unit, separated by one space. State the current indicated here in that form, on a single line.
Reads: -0.25 A
